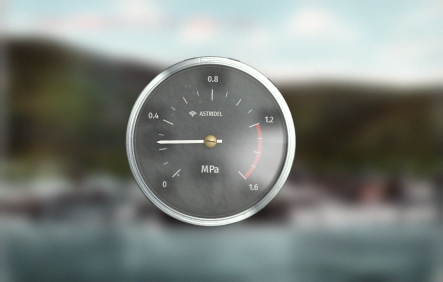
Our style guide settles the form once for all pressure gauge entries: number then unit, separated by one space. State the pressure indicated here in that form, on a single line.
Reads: 0.25 MPa
